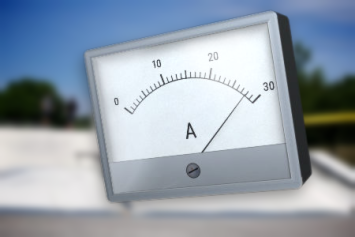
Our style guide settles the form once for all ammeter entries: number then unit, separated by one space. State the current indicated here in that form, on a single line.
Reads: 28 A
